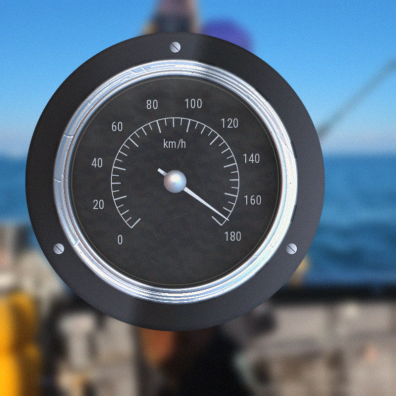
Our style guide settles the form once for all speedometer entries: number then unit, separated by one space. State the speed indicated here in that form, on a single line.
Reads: 175 km/h
